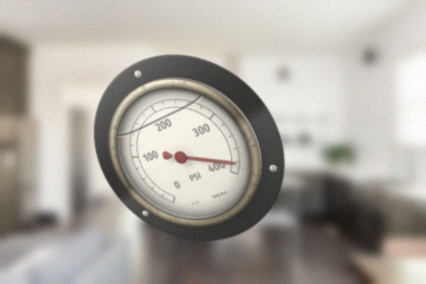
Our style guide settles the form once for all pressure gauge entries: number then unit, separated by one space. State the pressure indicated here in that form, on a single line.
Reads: 380 psi
